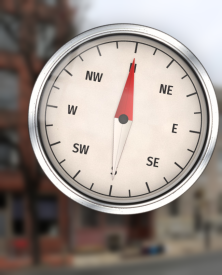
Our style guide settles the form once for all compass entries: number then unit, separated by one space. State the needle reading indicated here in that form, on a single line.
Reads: 0 °
